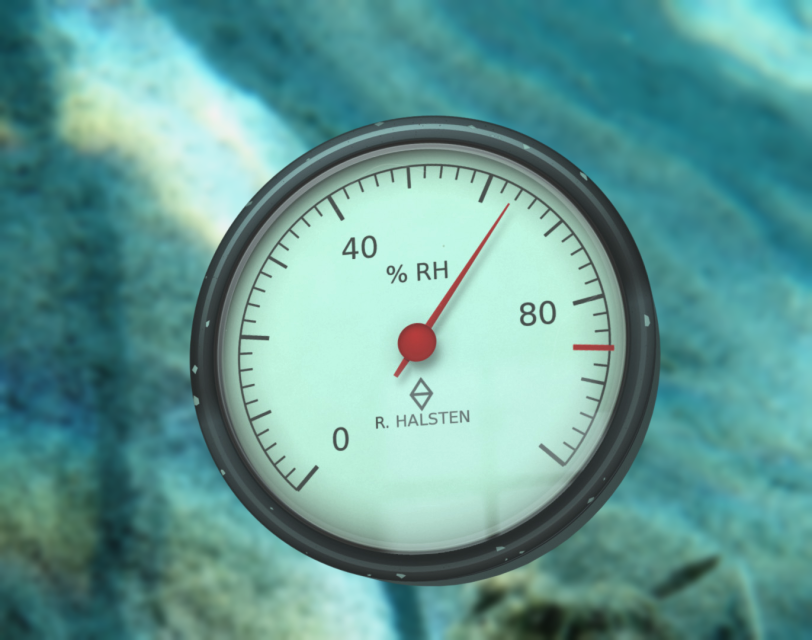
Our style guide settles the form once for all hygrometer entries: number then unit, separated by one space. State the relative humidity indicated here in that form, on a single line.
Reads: 64 %
